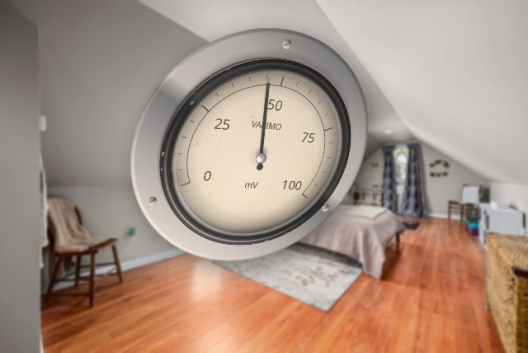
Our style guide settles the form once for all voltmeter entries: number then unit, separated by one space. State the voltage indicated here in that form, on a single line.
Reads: 45 mV
